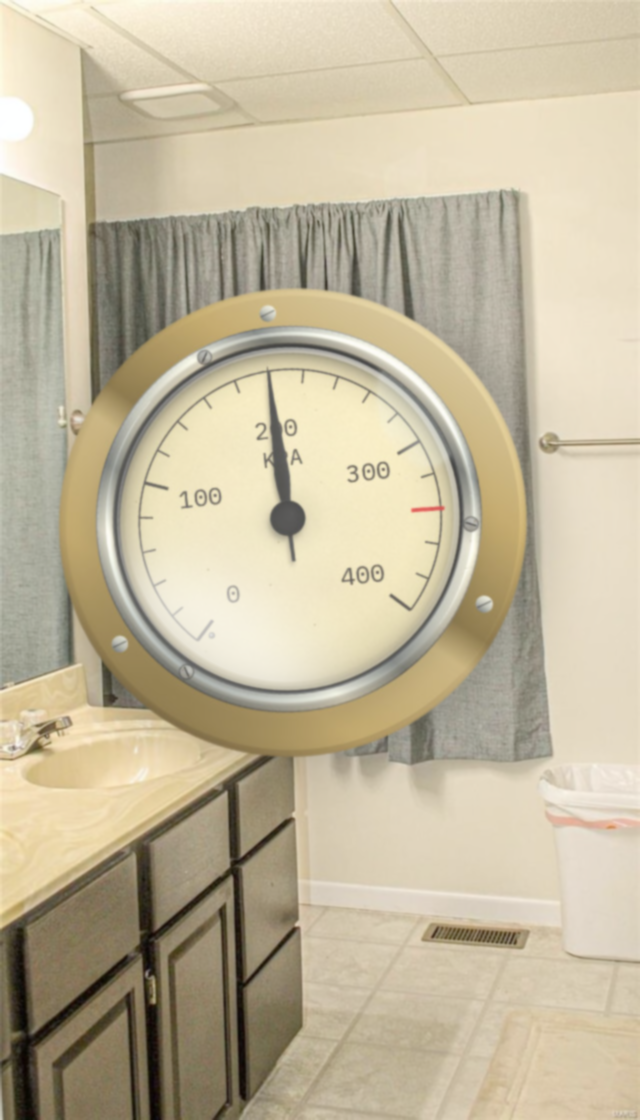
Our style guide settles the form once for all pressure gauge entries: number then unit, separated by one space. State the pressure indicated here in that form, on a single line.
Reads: 200 kPa
